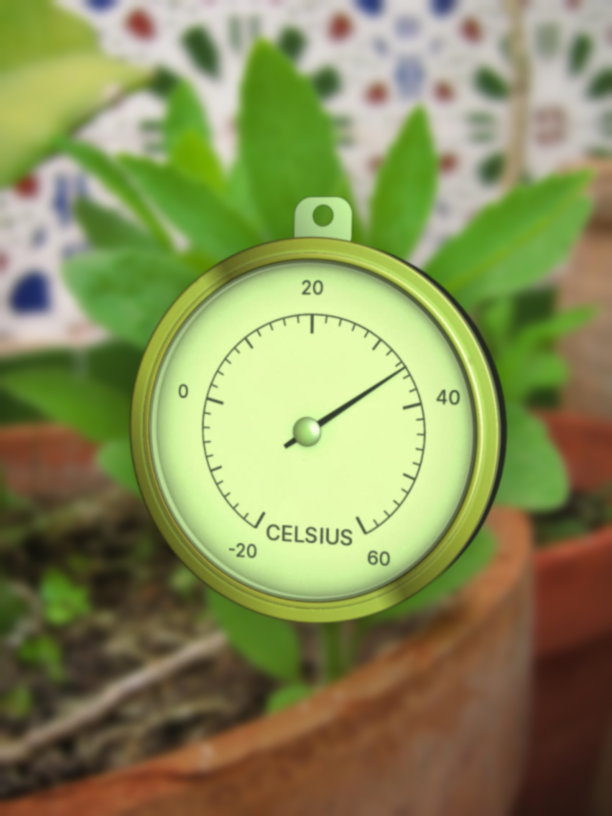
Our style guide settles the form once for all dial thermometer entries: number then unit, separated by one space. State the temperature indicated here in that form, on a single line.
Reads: 35 °C
